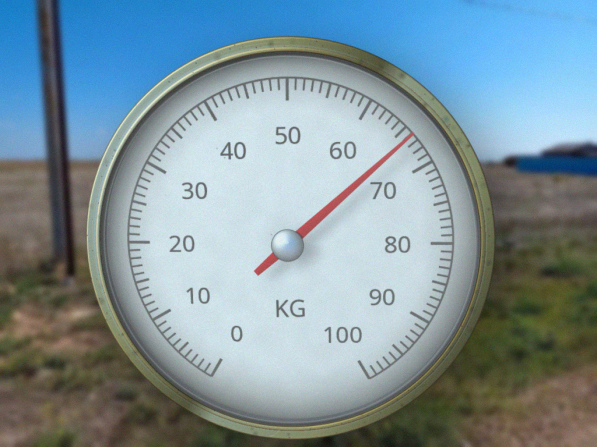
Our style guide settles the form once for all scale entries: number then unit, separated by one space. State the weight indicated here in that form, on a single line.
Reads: 66 kg
